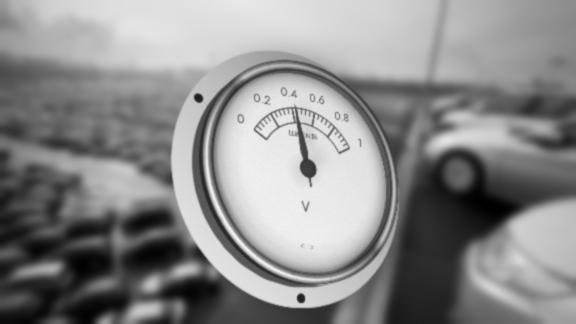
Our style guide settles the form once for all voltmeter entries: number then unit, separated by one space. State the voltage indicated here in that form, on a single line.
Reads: 0.4 V
